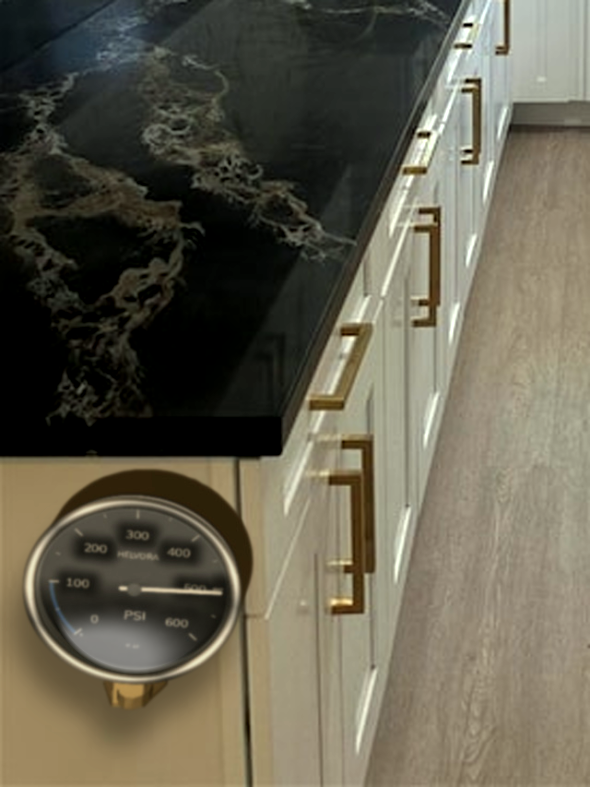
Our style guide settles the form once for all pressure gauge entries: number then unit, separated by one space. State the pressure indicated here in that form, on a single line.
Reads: 500 psi
